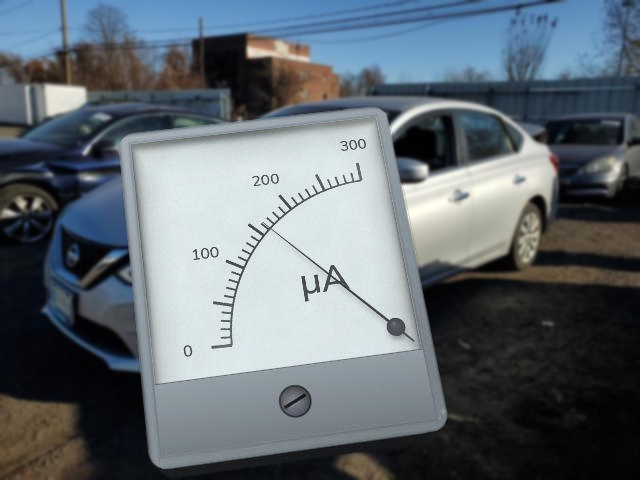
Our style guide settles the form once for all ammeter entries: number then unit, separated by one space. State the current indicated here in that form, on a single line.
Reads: 160 µA
